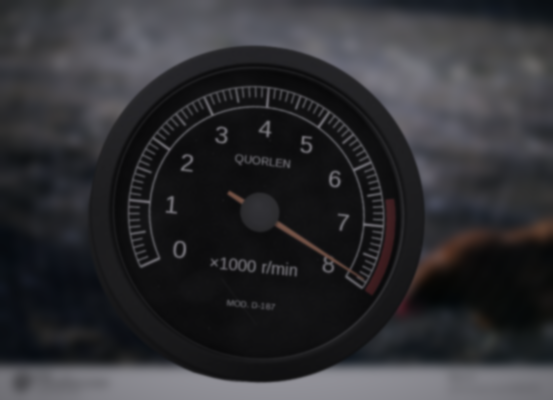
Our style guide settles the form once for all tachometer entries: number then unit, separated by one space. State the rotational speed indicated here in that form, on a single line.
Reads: 7900 rpm
